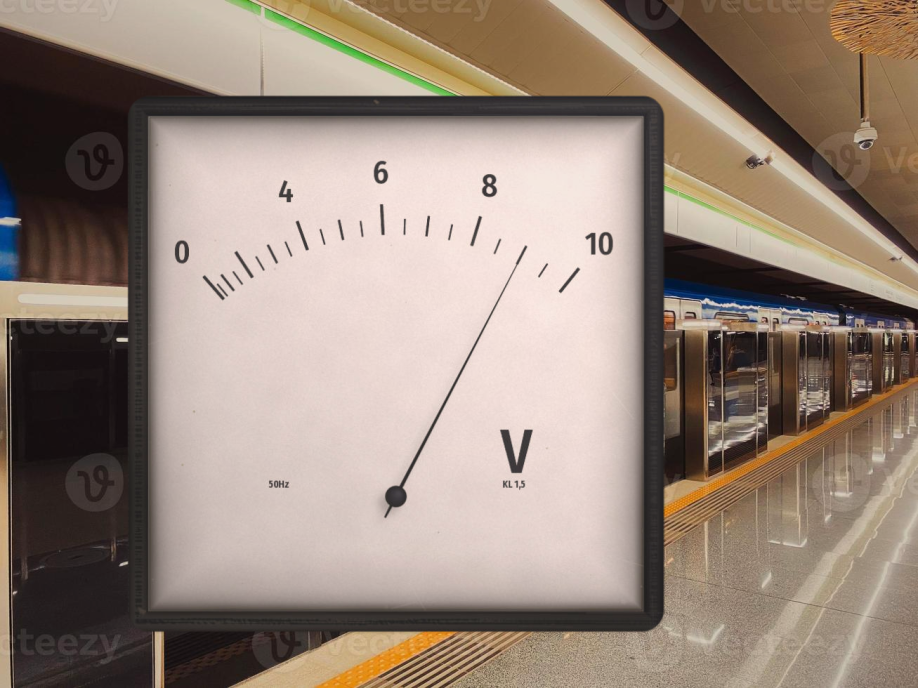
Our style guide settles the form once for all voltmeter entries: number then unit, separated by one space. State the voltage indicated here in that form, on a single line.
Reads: 9 V
